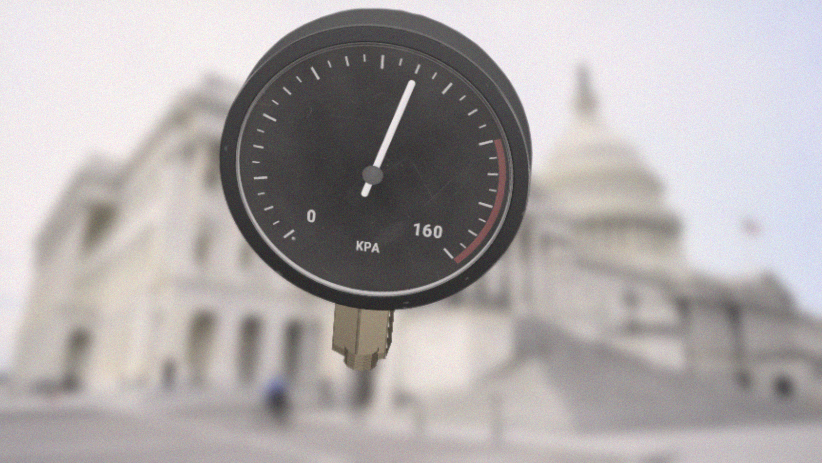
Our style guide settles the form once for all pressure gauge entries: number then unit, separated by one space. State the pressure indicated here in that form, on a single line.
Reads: 90 kPa
